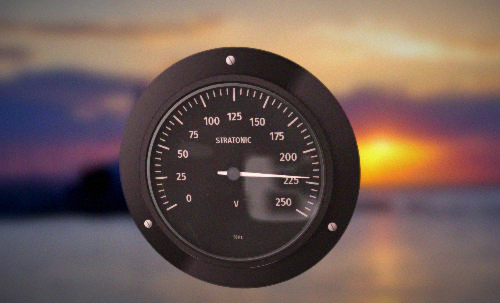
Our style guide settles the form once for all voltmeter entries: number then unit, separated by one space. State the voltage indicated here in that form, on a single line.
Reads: 220 V
